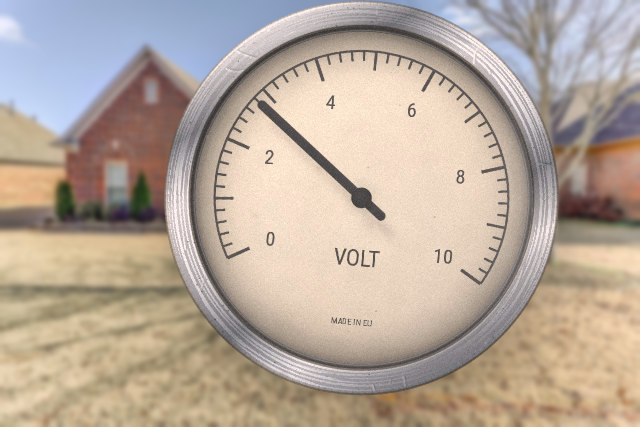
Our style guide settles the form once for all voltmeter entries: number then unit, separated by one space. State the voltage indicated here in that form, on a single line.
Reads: 2.8 V
